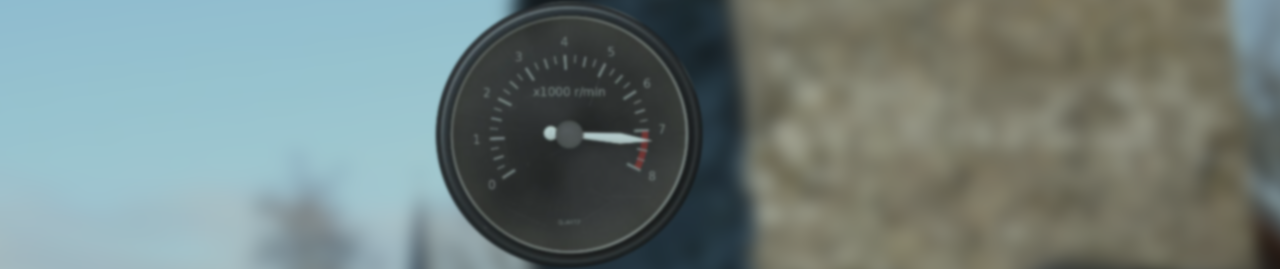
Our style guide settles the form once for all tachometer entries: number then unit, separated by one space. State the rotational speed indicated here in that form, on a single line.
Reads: 7250 rpm
